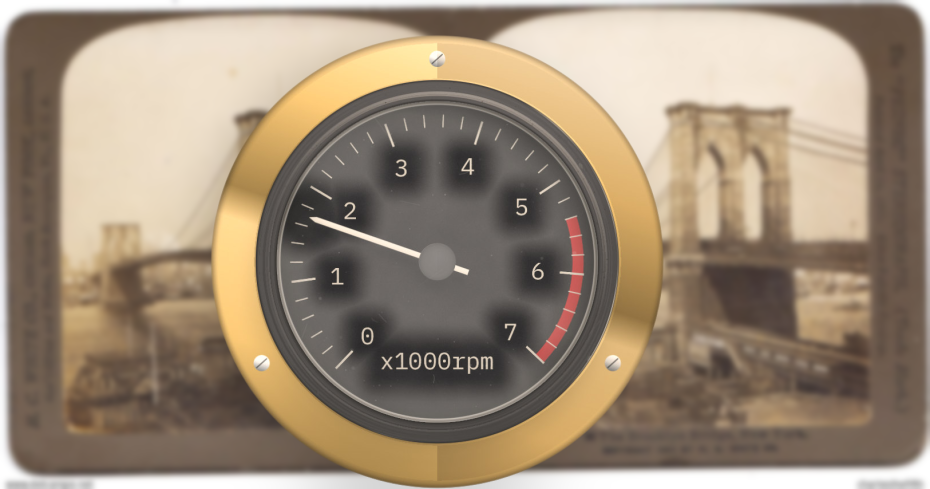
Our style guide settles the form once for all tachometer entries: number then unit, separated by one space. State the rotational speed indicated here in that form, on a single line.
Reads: 1700 rpm
